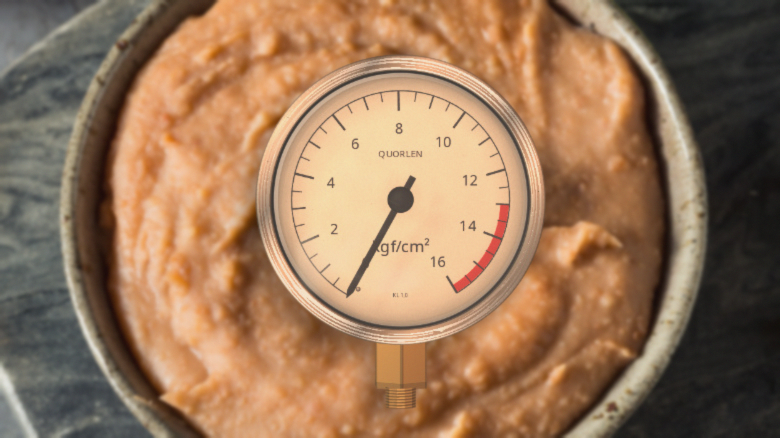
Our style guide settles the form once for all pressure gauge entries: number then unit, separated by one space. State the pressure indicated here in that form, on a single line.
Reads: 0 kg/cm²
